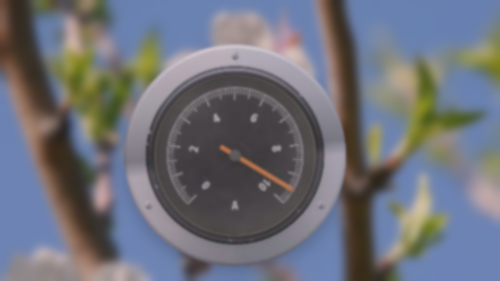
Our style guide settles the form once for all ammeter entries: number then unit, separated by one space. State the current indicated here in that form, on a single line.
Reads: 9.5 A
